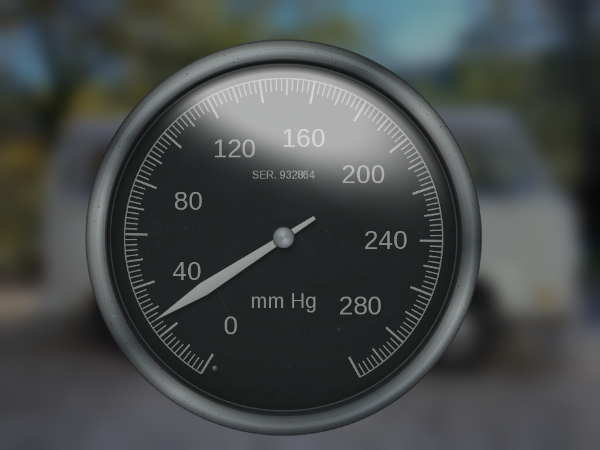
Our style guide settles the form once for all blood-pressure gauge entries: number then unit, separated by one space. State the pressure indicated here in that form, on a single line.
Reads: 26 mmHg
